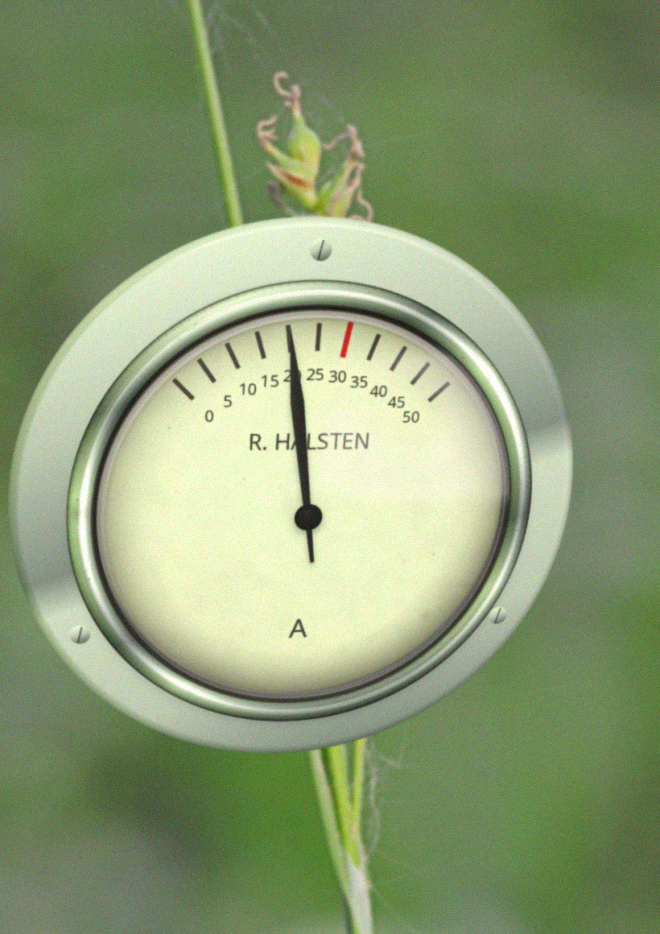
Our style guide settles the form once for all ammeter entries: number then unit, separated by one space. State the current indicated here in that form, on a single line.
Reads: 20 A
